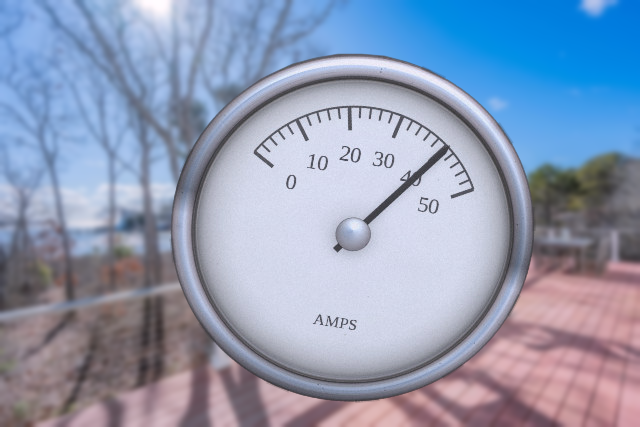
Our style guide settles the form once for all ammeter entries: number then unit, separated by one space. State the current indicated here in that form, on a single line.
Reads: 40 A
